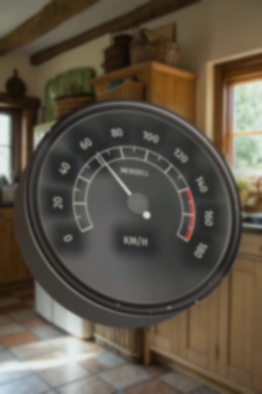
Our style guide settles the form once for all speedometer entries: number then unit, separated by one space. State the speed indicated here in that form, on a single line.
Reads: 60 km/h
